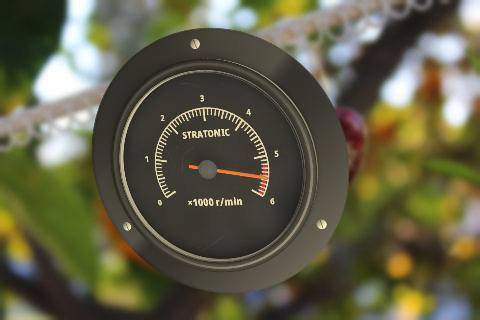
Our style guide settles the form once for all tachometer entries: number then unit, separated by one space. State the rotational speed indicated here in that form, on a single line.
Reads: 5500 rpm
